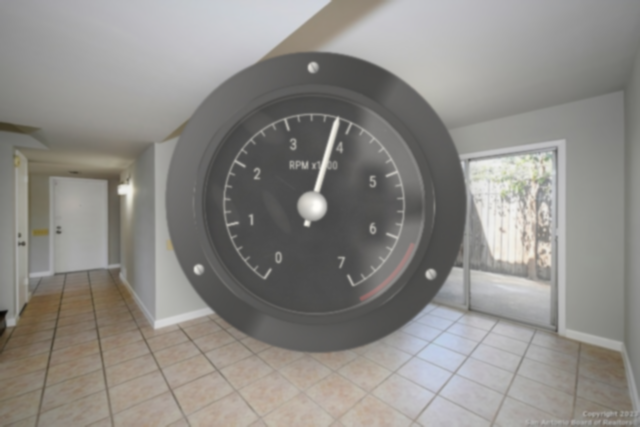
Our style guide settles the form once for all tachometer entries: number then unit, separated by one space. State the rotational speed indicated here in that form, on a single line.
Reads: 3800 rpm
